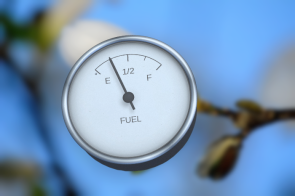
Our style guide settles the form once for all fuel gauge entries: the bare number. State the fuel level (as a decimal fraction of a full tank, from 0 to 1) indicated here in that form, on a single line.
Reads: 0.25
